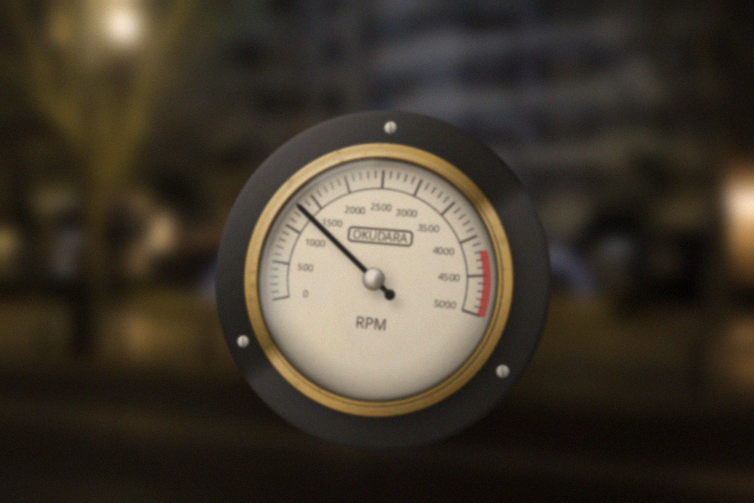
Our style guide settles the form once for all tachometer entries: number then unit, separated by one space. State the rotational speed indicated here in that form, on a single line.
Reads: 1300 rpm
